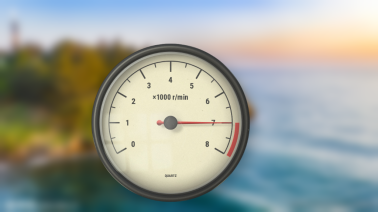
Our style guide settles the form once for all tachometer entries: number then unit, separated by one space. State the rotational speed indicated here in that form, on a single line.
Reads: 7000 rpm
